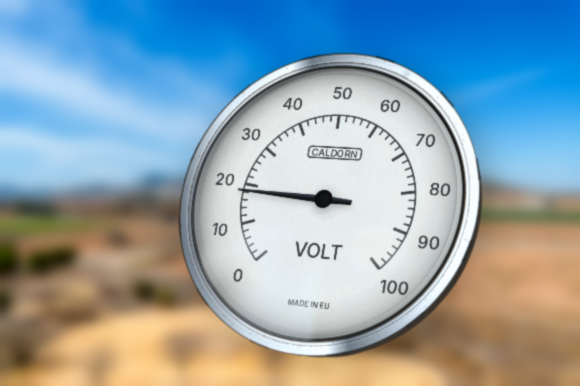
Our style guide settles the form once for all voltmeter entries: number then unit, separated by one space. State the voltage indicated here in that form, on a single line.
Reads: 18 V
